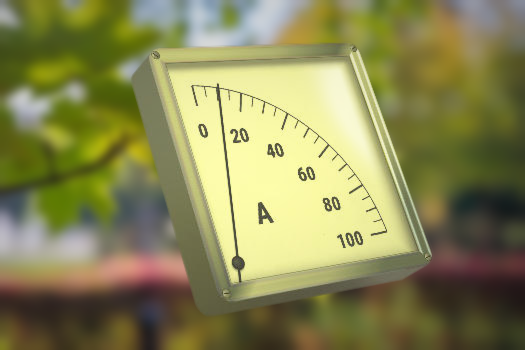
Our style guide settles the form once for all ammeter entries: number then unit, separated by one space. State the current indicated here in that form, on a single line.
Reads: 10 A
